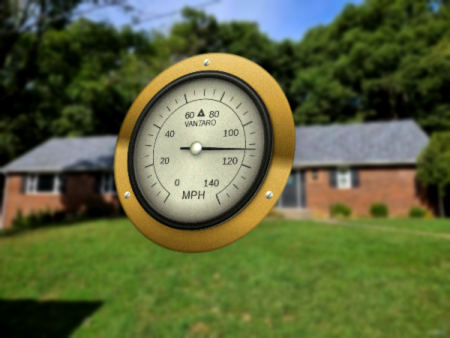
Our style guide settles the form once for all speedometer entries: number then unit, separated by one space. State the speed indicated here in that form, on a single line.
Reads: 112.5 mph
